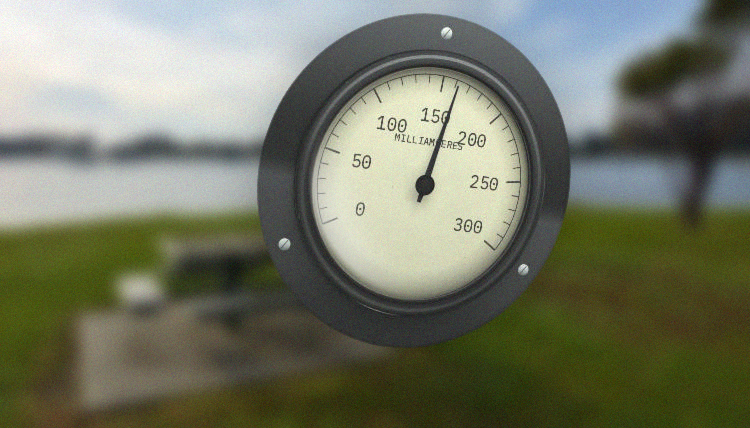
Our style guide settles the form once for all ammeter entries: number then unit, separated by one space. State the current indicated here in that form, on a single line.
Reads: 160 mA
